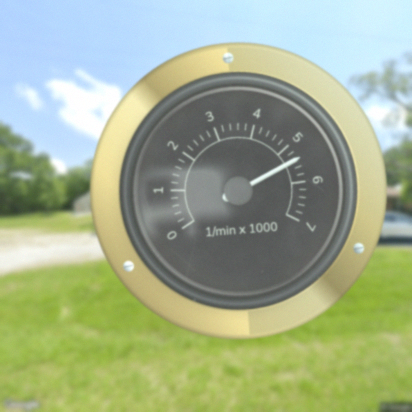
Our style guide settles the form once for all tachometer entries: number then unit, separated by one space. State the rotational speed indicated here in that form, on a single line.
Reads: 5400 rpm
